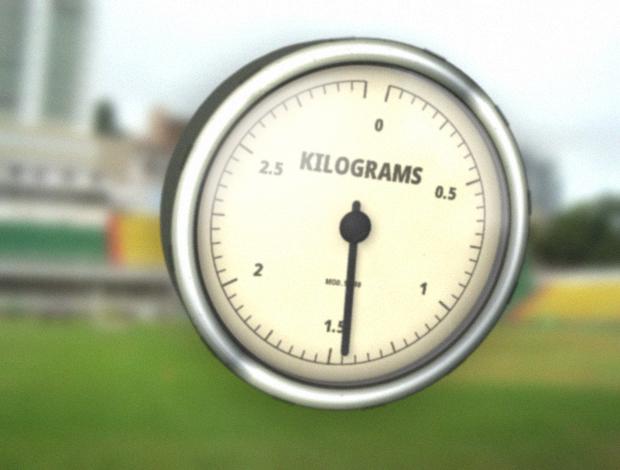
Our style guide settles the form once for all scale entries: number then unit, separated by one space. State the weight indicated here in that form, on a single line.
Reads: 1.45 kg
